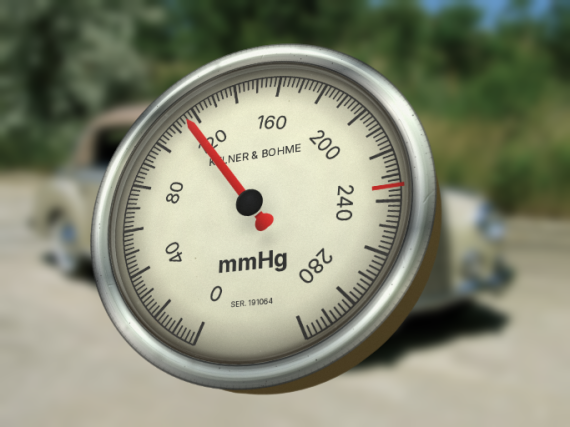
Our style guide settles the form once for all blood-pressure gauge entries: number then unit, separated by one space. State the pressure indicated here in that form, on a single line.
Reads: 116 mmHg
